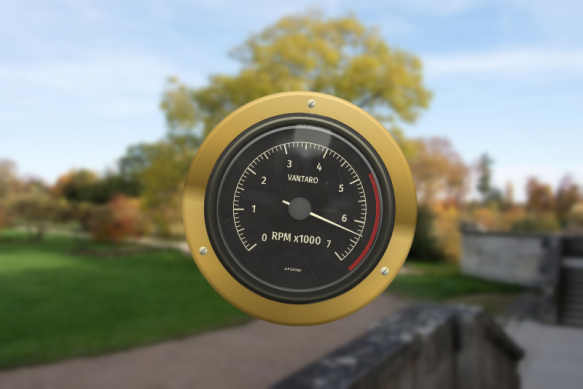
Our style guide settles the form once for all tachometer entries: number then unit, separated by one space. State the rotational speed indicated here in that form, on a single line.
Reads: 6300 rpm
